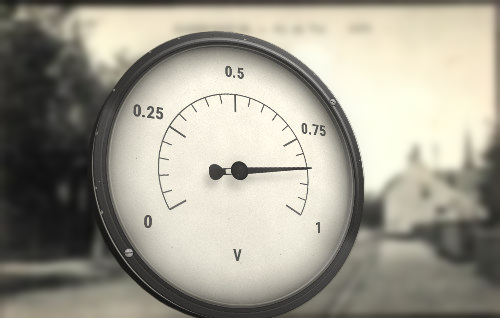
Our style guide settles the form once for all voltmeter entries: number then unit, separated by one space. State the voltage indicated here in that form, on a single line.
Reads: 0.85 V
